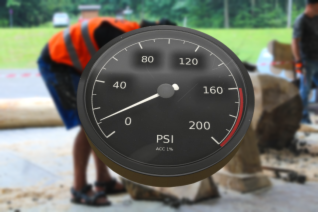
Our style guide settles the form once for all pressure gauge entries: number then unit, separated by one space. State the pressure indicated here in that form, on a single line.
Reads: 10 psi
